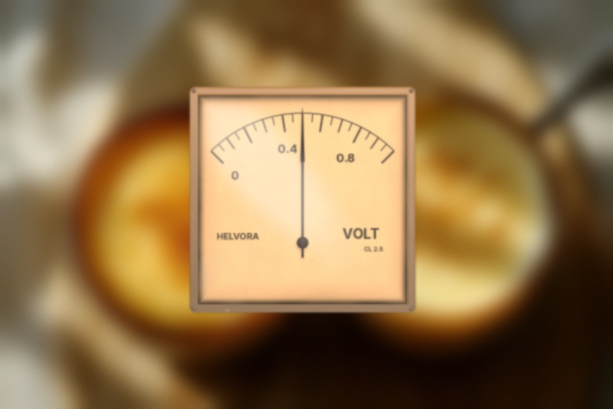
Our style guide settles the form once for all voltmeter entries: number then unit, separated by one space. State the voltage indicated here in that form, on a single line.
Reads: 0.5 V
